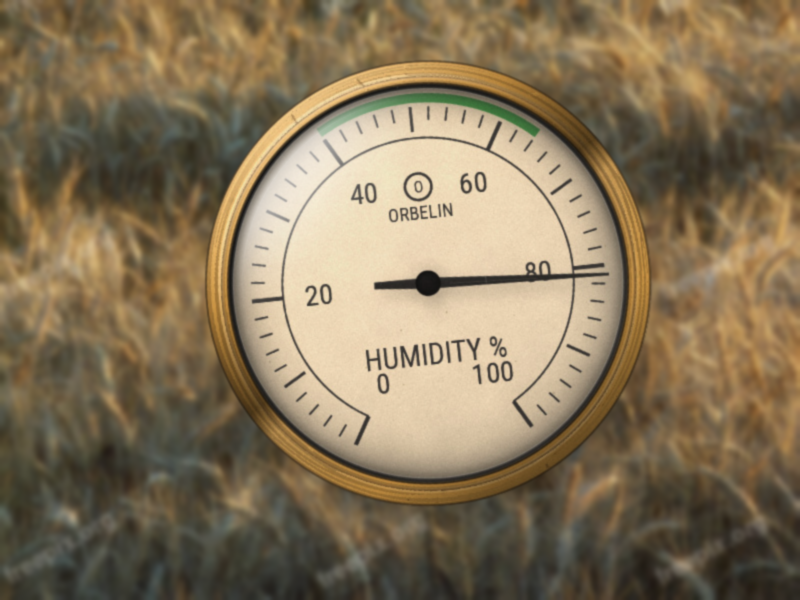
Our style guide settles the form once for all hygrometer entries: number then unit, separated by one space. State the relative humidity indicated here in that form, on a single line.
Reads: 81 %
